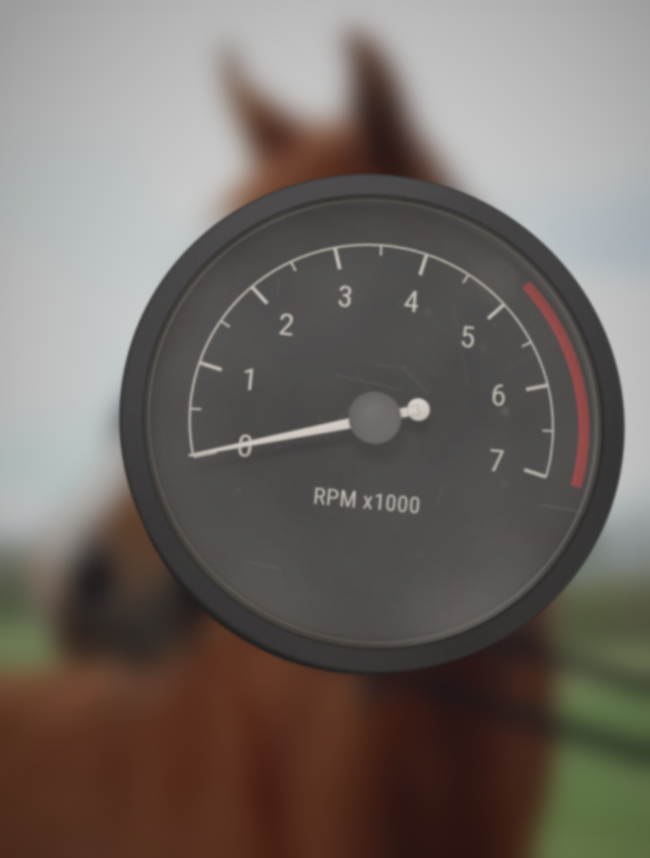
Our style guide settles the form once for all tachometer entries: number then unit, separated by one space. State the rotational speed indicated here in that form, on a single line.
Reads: 0 rpm
